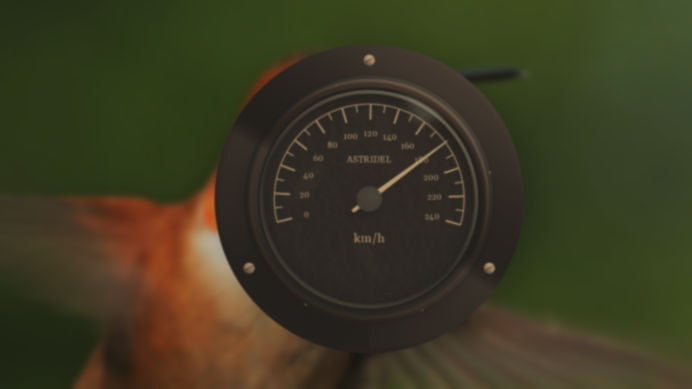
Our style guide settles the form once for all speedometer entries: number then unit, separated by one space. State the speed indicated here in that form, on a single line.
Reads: 180 km/h
